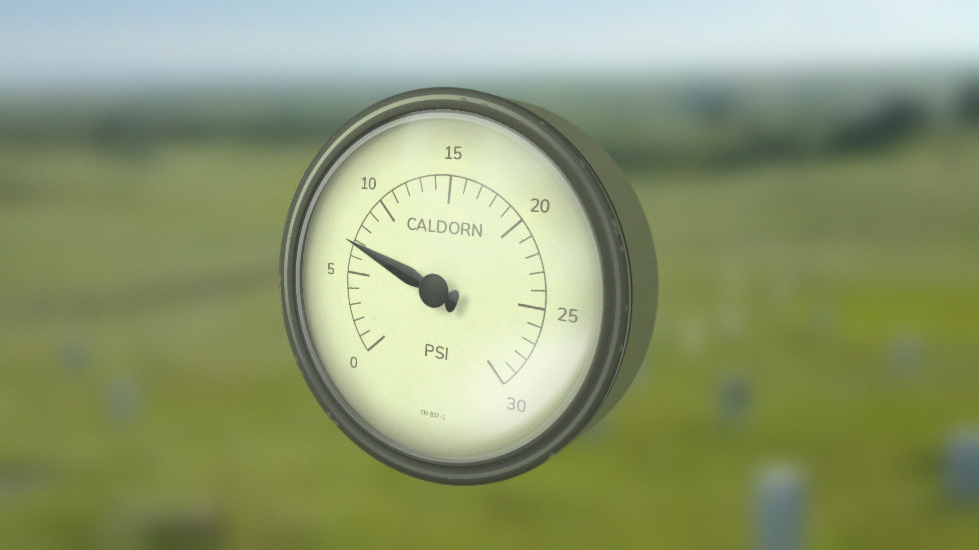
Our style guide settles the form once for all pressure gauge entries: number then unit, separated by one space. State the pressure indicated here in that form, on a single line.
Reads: 7 psi
